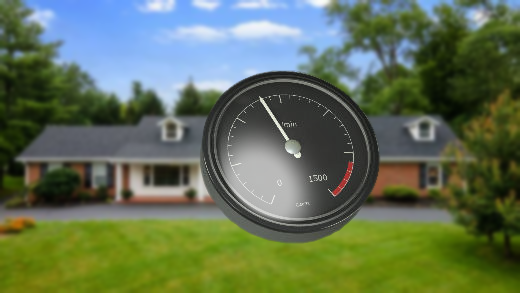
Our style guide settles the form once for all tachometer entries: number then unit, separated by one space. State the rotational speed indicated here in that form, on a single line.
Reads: 650 rpm
